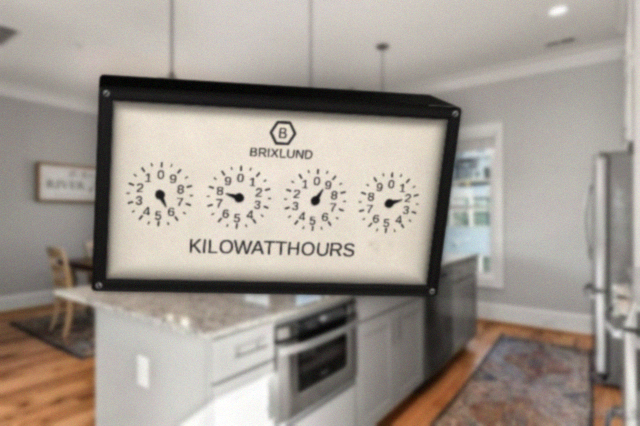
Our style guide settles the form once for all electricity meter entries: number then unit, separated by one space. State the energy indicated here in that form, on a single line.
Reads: 5792 kWh
